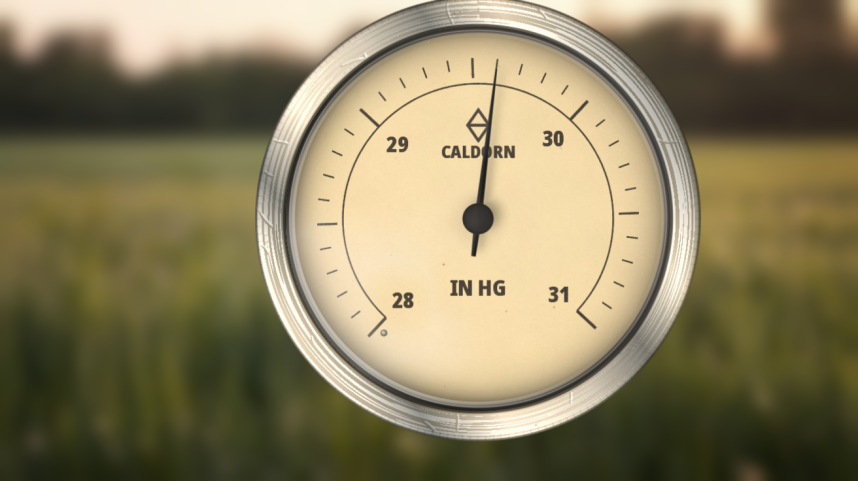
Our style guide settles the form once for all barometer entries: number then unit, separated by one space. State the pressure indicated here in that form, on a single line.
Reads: 29.6 inHg
